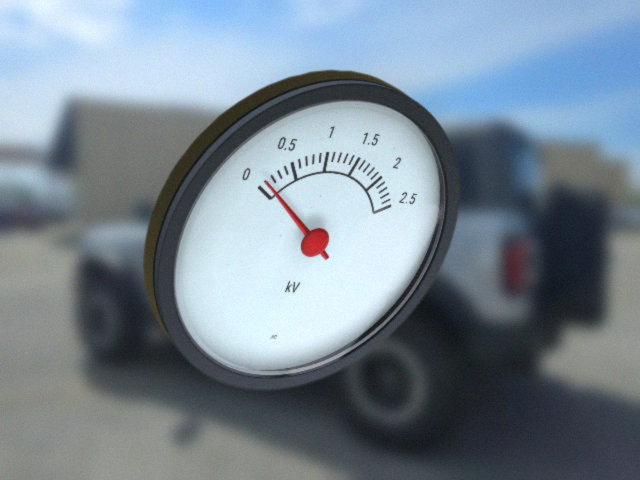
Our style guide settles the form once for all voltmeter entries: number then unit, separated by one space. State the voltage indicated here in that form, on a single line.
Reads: 0.1 kV
